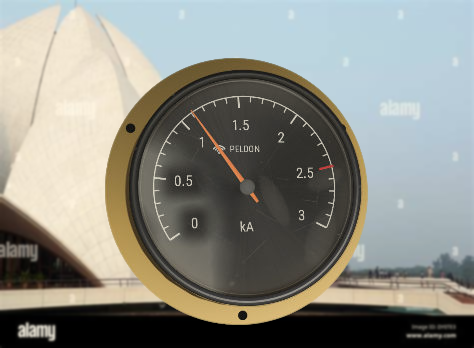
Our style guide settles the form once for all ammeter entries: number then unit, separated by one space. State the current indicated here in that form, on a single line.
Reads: 1.1 kA
